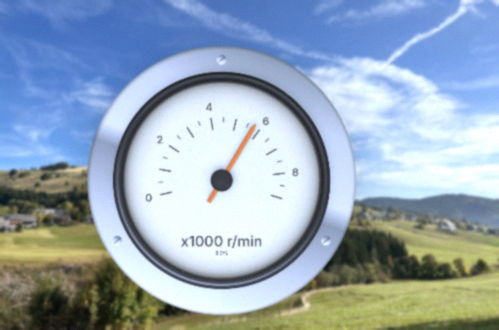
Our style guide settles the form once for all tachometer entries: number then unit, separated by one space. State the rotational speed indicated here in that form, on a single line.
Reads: 5750 rpm
